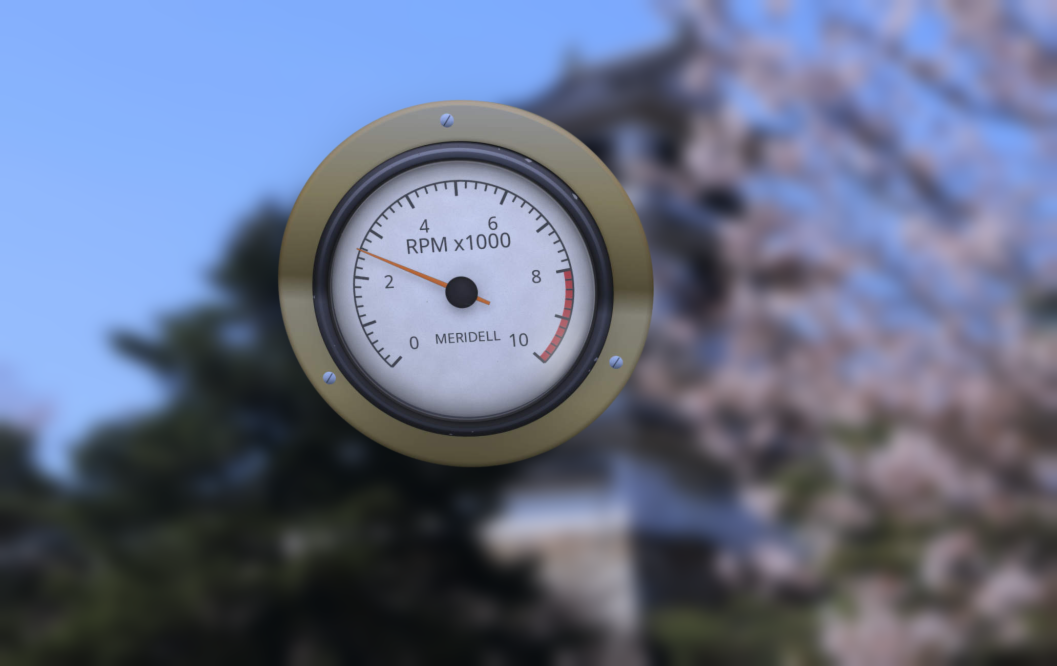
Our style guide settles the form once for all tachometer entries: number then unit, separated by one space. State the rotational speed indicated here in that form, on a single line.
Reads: 2600 rpm
